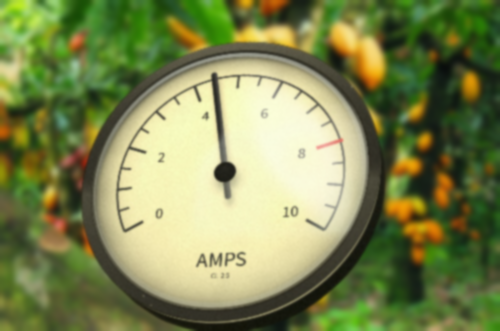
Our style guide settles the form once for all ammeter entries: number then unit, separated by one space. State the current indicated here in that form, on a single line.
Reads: 4.5 A
